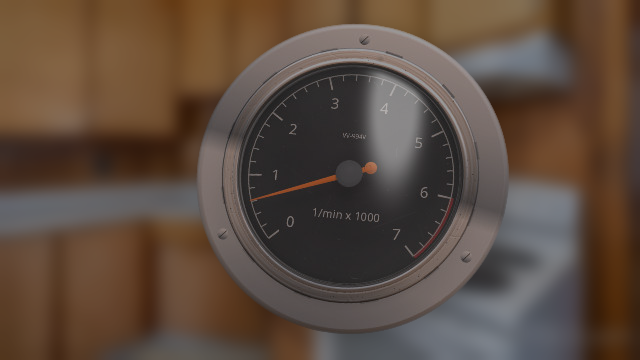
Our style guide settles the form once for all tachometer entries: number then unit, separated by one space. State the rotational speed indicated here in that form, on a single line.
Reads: 600 rpm
